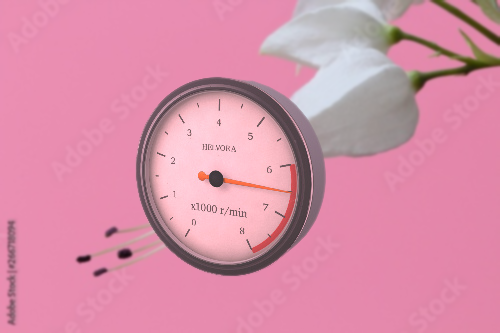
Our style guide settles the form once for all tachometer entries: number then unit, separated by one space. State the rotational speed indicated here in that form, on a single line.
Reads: 6500 rpm
